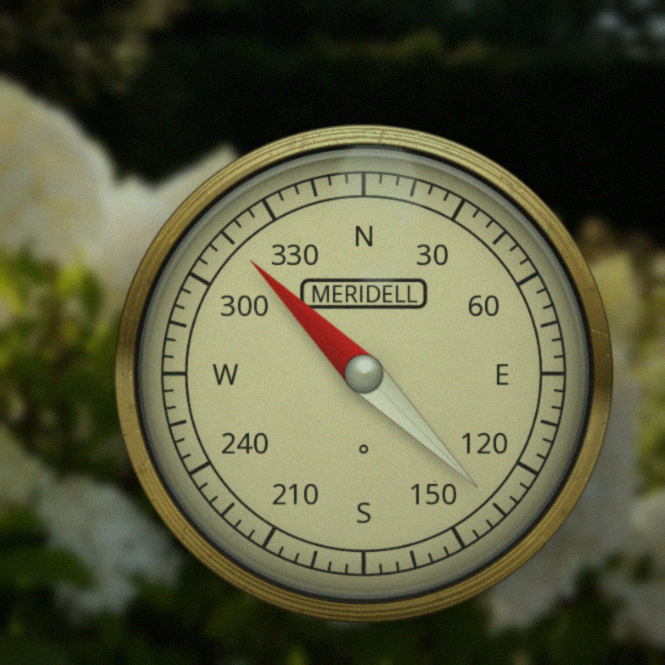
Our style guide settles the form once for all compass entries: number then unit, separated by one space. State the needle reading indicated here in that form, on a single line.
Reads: 315 °
